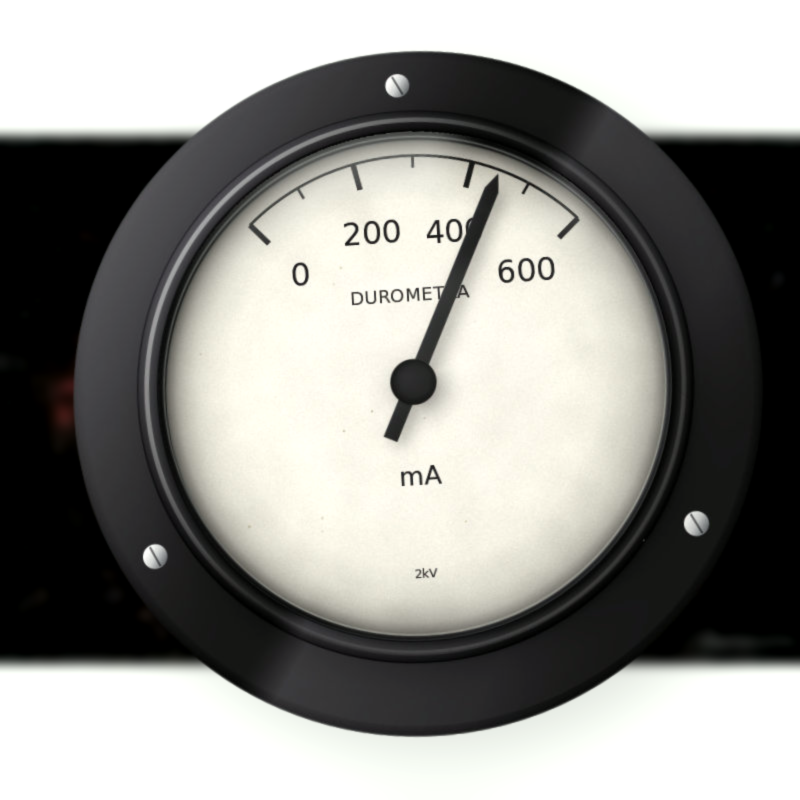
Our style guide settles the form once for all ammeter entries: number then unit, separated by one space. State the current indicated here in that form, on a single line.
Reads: 450 mA
